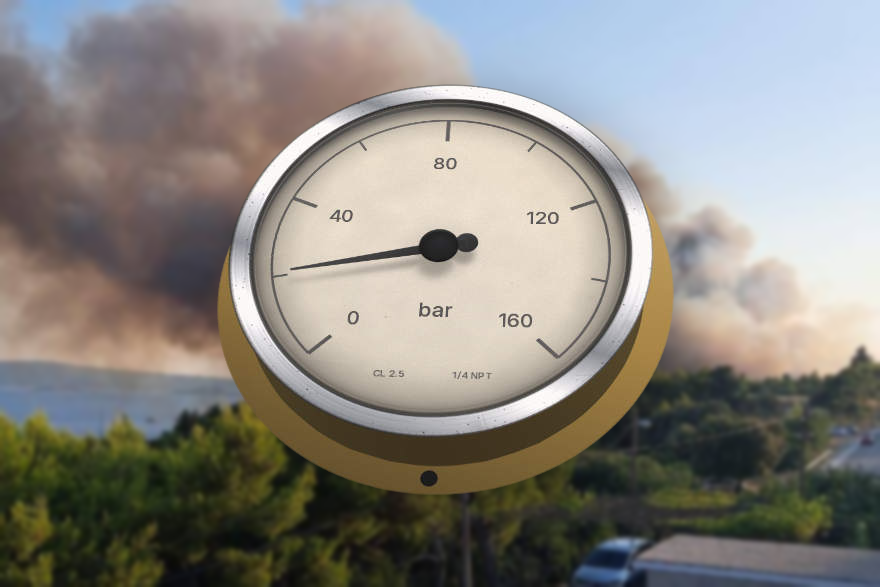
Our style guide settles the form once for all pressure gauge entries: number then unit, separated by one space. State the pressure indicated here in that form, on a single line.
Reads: 20 bar
